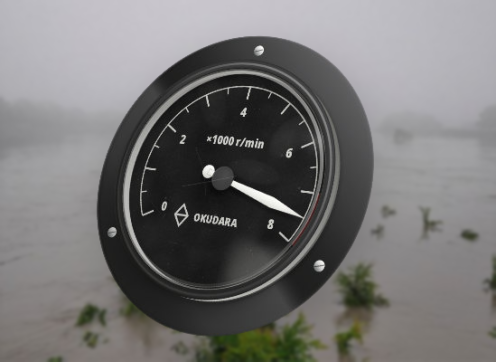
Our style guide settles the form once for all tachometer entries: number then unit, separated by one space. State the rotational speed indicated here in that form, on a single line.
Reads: 7500 rpm
